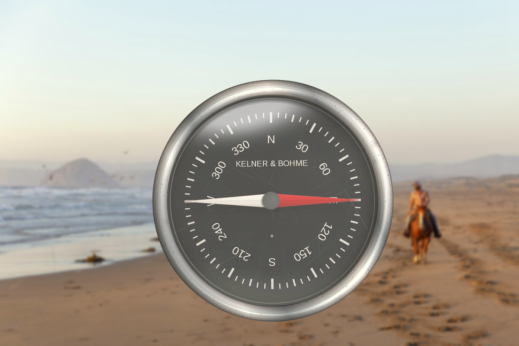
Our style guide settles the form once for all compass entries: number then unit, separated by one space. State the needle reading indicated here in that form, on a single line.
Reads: 90 °
